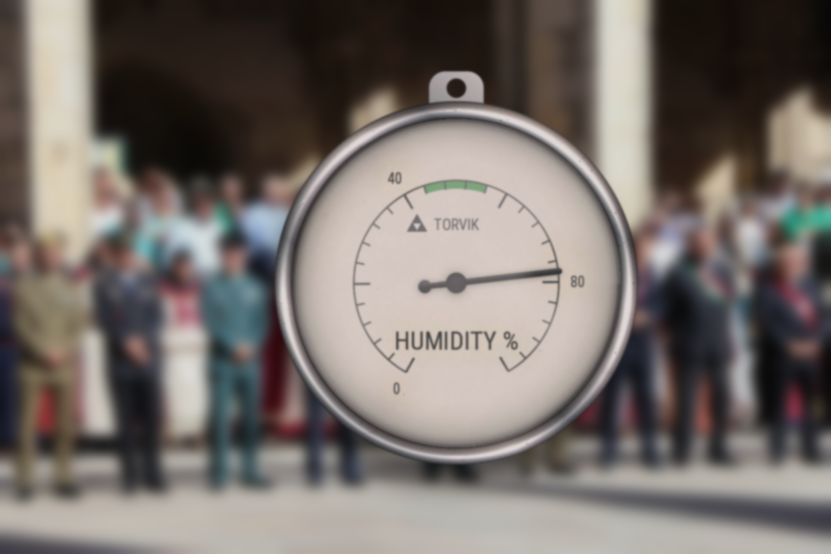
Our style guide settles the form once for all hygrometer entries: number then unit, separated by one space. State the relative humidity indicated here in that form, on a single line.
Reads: 78 %
